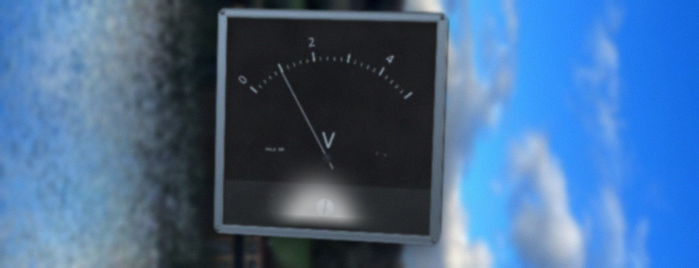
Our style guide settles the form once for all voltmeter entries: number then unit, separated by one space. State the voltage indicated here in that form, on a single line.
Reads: 1 V
